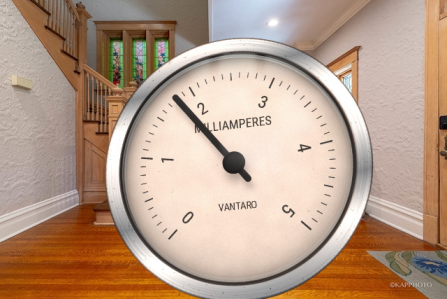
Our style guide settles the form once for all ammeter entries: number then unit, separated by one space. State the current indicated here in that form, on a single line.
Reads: 1.8 mA
